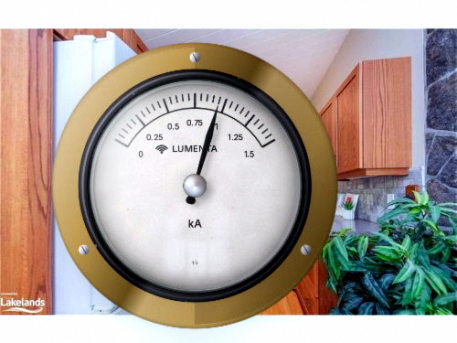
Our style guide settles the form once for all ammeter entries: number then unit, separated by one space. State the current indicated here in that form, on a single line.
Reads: 0.95 kA
